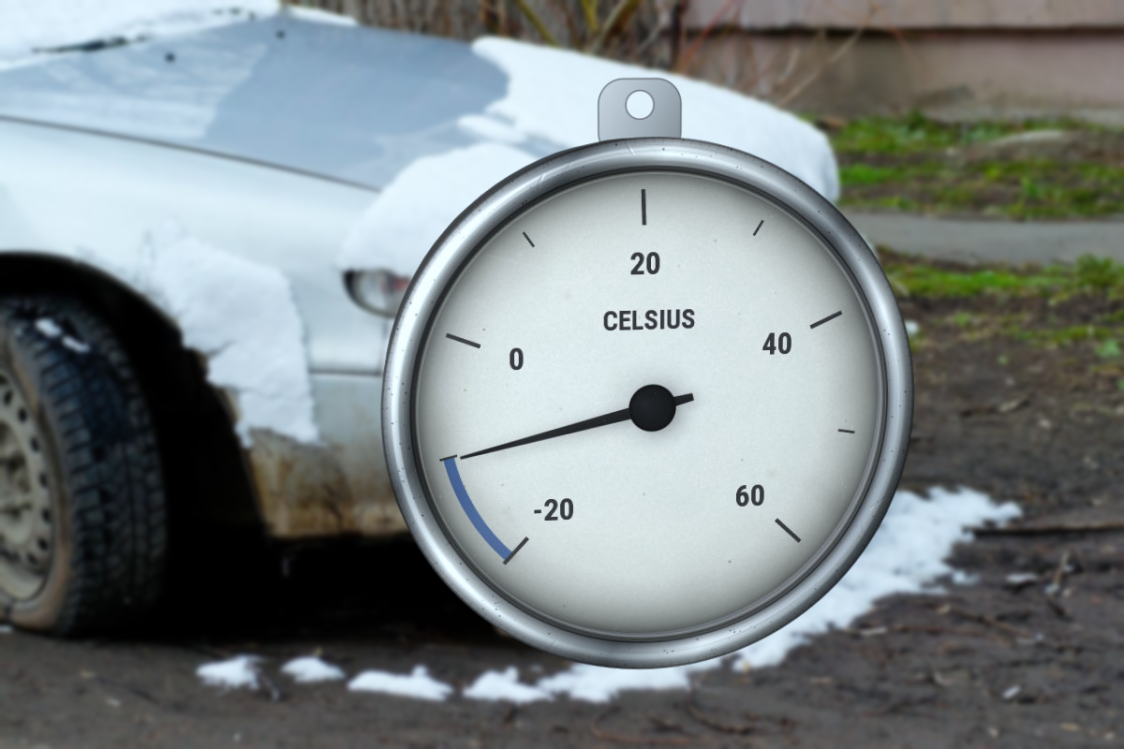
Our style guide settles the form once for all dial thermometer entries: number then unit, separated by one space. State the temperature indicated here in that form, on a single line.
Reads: -10 °C
